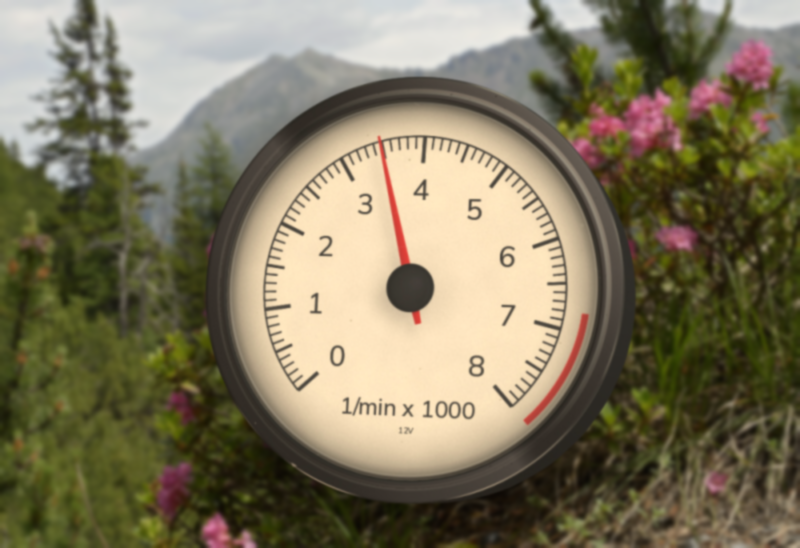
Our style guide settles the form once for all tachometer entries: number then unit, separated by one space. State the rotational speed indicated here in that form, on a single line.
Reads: 3500 rpm
